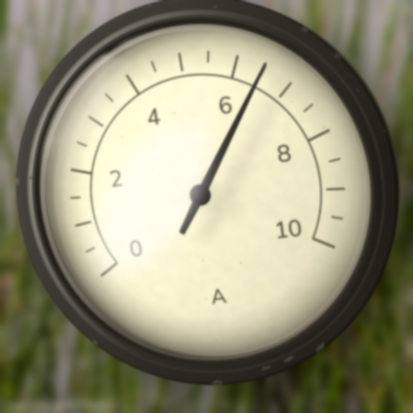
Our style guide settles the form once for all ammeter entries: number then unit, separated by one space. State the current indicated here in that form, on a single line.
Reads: 6.5 A
